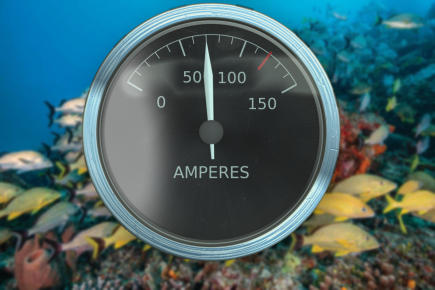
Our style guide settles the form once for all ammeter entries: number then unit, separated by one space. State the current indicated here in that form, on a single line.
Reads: 70 A
